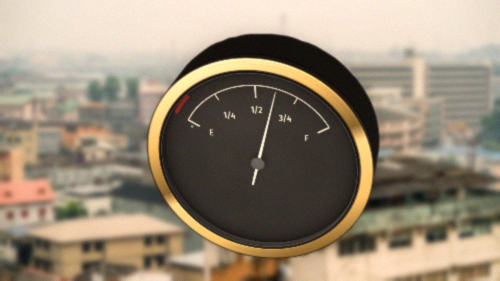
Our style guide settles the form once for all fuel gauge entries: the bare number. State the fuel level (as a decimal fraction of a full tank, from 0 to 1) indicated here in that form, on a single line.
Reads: 0.625
